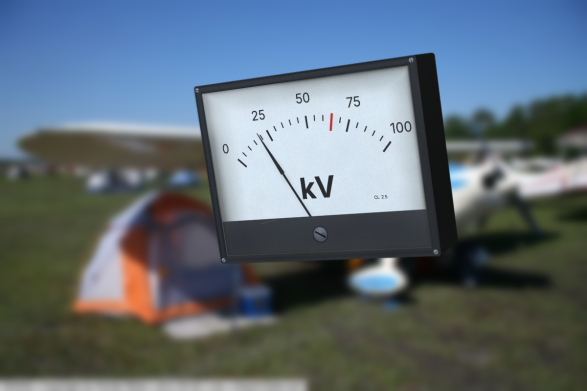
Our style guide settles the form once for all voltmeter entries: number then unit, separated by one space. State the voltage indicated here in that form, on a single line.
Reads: 20 kV
